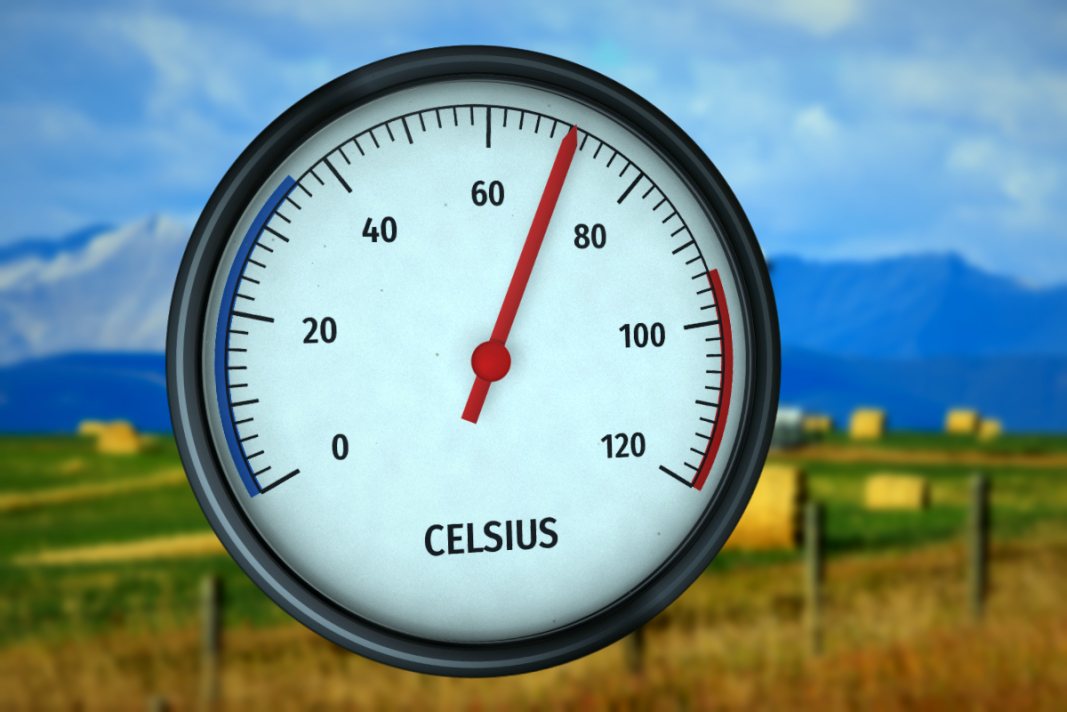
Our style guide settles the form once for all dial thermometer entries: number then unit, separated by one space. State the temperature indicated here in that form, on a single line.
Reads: 70 °C
